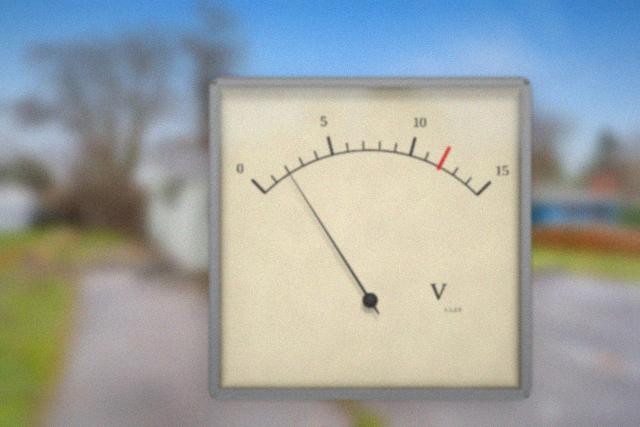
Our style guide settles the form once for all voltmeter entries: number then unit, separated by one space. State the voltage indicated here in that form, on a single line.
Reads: 2 V
